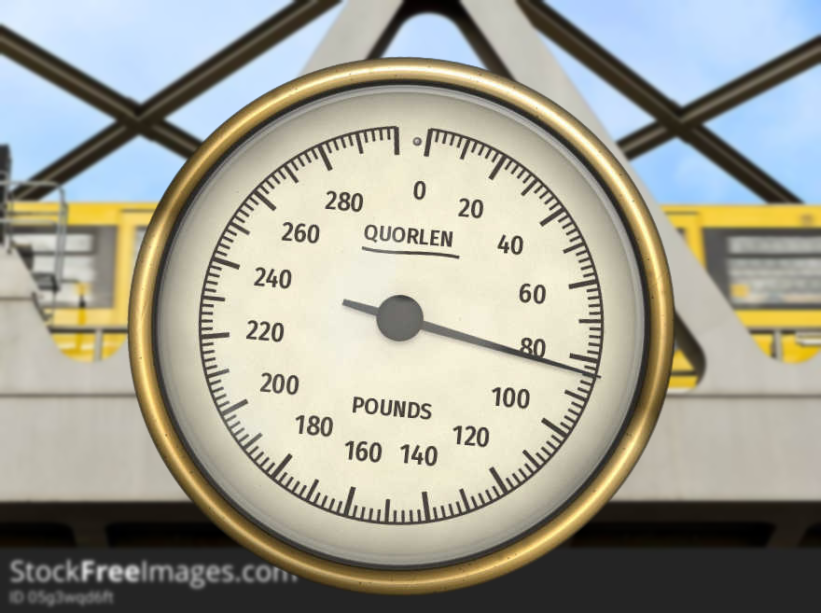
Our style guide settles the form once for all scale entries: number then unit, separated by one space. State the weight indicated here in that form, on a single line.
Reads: 84 lb
